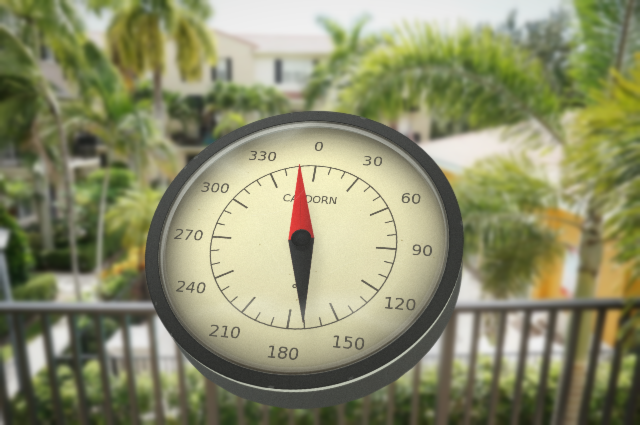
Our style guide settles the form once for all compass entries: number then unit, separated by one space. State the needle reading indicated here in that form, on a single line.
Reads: 350 °
